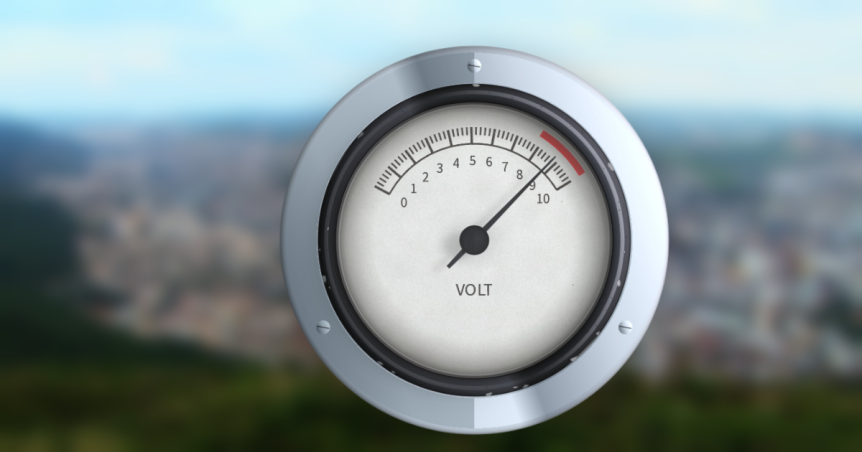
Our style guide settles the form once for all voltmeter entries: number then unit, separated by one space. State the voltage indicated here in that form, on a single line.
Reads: 8.8 V
